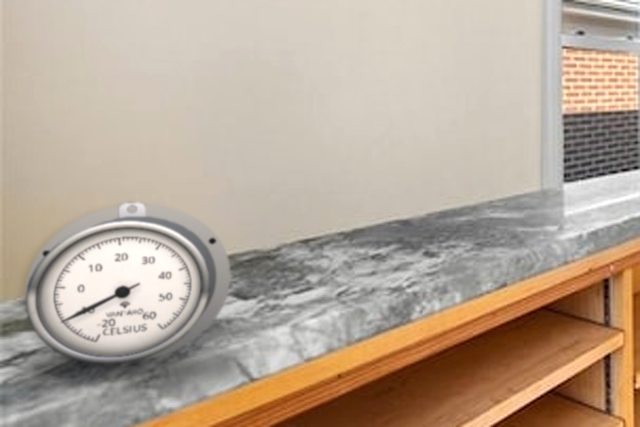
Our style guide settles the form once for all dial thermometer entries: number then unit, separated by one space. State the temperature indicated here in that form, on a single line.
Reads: -10 °C
